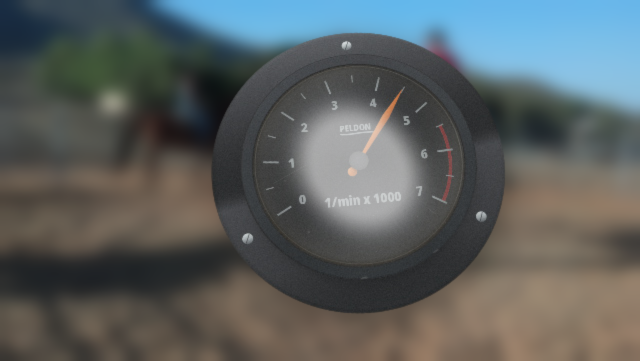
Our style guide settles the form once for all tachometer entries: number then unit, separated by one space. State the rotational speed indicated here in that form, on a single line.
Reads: 4500 rpm
